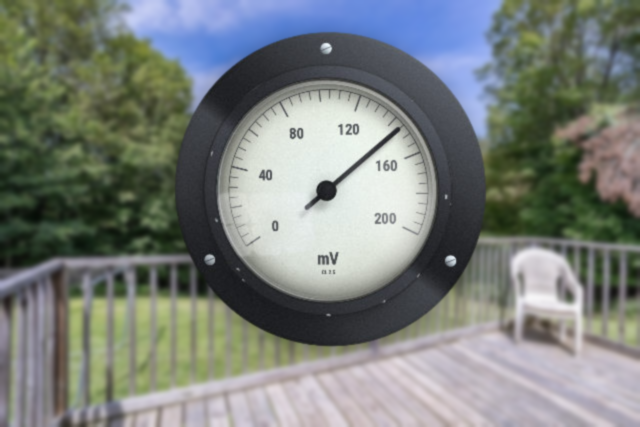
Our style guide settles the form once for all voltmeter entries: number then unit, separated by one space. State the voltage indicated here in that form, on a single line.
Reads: 145 mV
